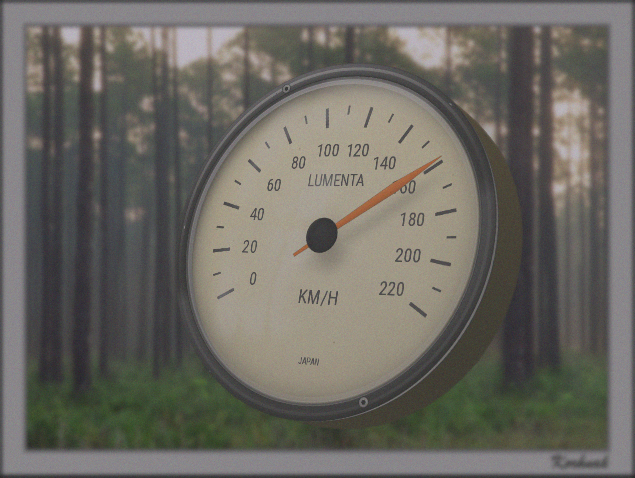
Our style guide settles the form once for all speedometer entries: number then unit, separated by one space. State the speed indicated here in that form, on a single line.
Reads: 160 km/h
